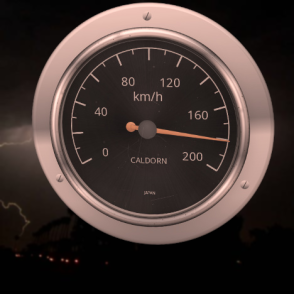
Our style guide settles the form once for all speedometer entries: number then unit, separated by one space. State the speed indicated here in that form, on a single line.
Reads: 180 km/h
